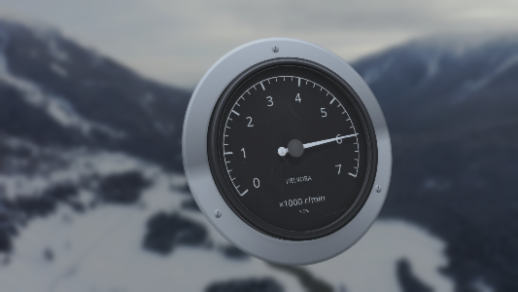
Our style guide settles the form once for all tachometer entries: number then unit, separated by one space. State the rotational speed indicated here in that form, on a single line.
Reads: 6000 rpm
